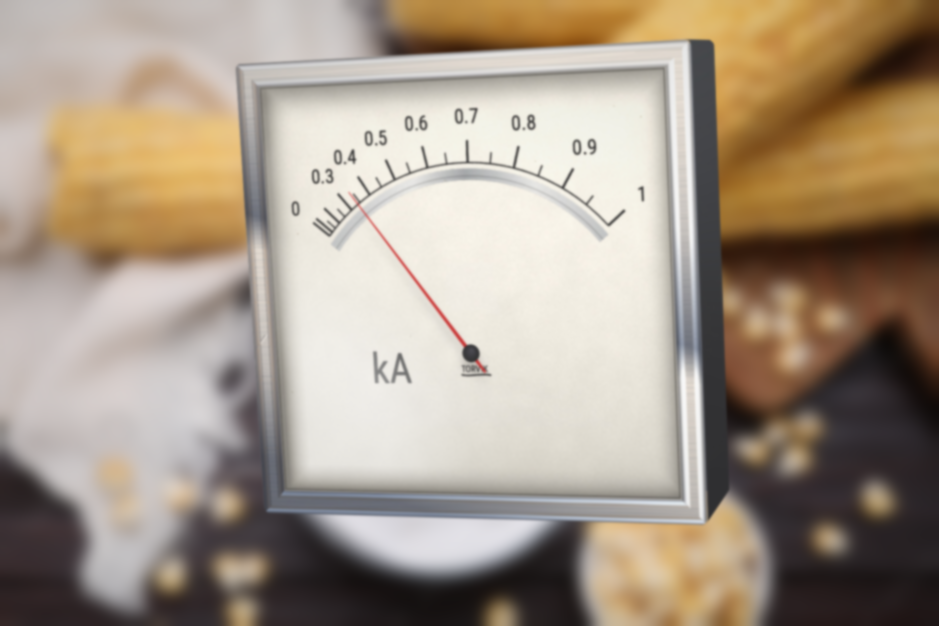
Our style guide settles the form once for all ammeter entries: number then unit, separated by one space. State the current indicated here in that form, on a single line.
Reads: 0.35 kA
